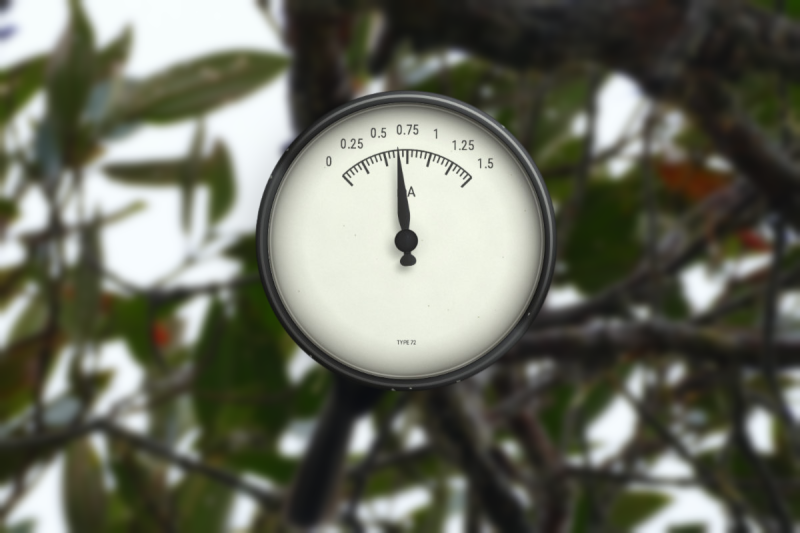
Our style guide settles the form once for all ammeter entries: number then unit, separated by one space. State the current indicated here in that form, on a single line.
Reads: 0.65 mA
